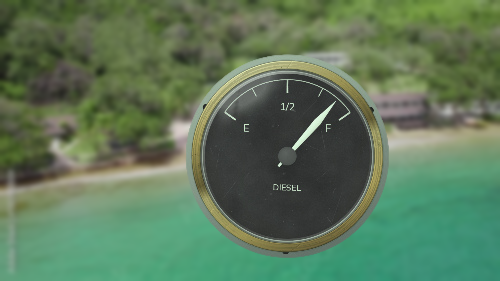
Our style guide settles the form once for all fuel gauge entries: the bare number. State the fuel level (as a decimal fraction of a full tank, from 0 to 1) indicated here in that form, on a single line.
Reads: 0.875
